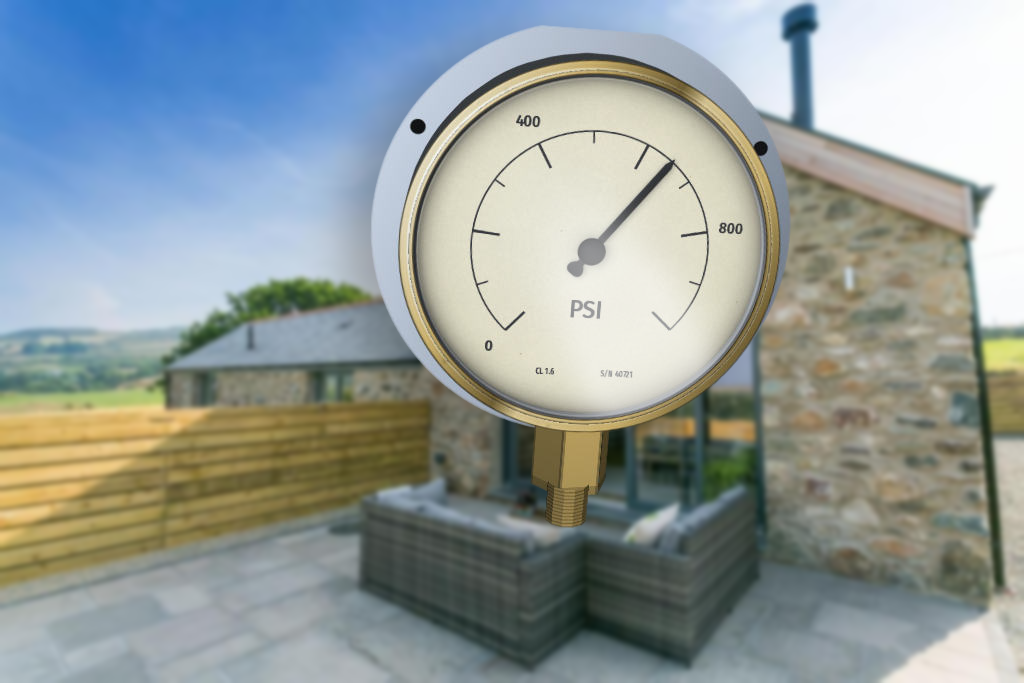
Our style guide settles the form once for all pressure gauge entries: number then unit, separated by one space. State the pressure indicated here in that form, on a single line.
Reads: 650 psi
